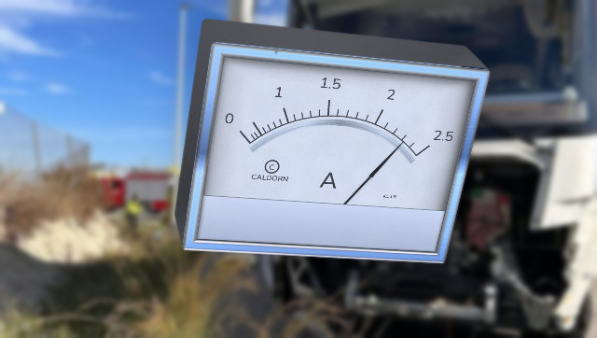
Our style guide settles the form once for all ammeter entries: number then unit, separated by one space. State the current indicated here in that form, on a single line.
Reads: 2.3 A
